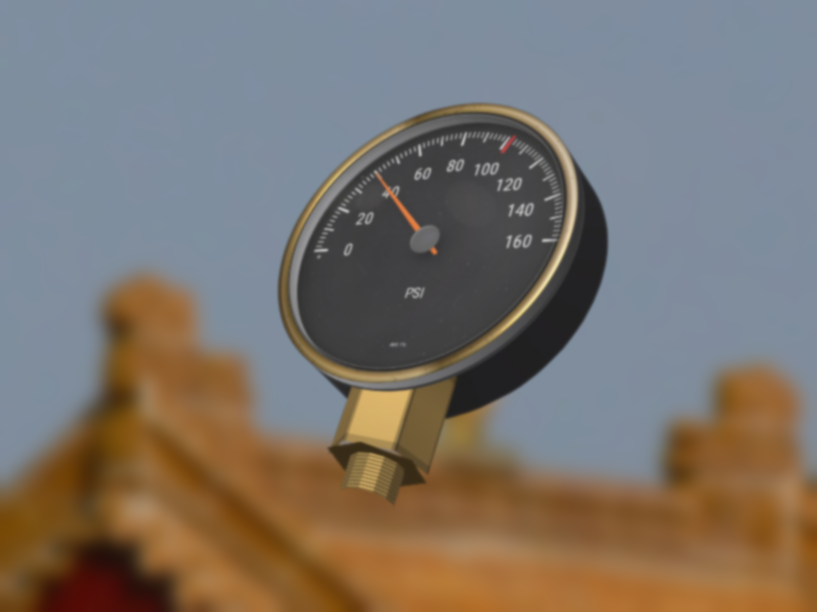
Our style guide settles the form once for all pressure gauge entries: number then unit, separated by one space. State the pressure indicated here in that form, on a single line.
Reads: 40 psi
